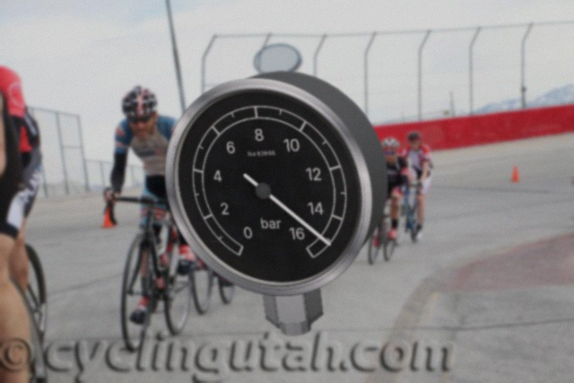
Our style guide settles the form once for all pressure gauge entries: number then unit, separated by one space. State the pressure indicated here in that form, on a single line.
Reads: 15 bar
